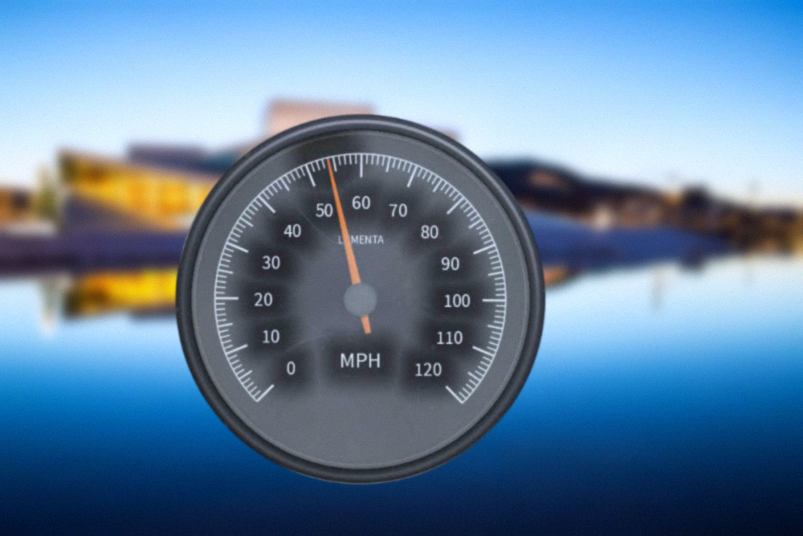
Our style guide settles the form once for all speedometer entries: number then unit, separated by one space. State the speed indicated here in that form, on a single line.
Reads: 54 mph
